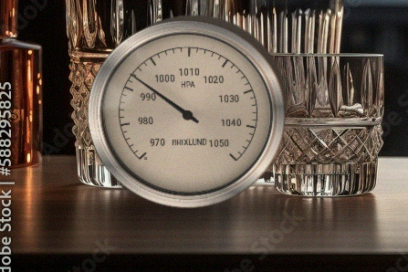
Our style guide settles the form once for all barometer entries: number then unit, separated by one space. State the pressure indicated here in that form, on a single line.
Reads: 994 hPa
